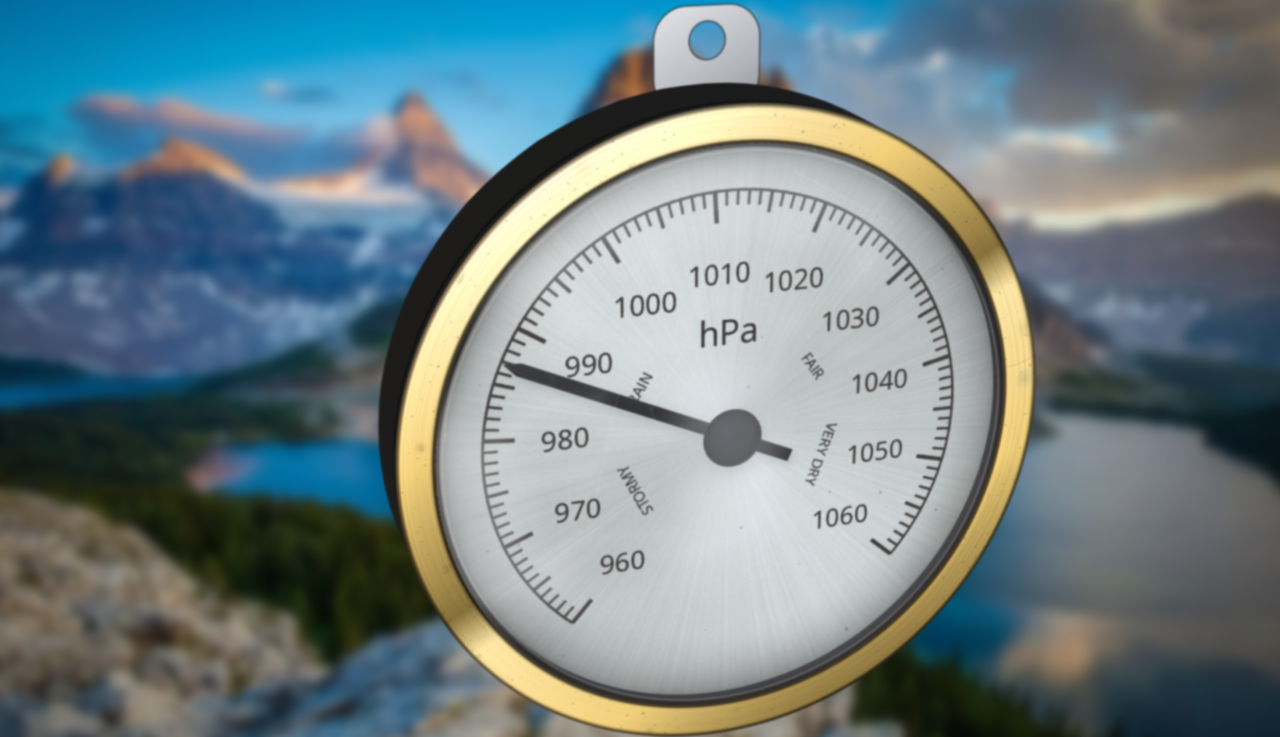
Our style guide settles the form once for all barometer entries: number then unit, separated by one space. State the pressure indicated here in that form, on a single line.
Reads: 987 hPa
